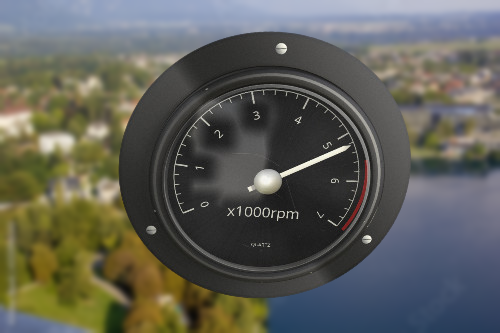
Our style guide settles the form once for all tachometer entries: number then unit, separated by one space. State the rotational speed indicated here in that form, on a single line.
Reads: 5200 rpm
